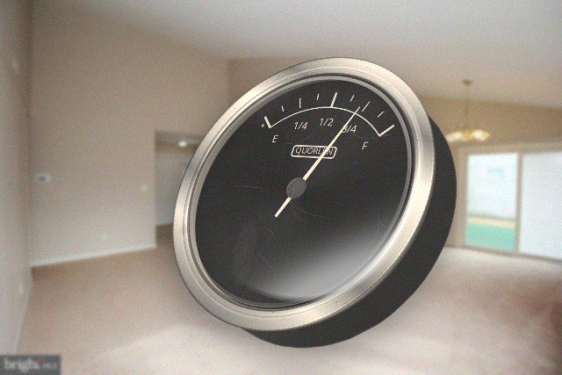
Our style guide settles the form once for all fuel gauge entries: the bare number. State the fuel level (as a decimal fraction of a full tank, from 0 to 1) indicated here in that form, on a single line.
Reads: 0.75
